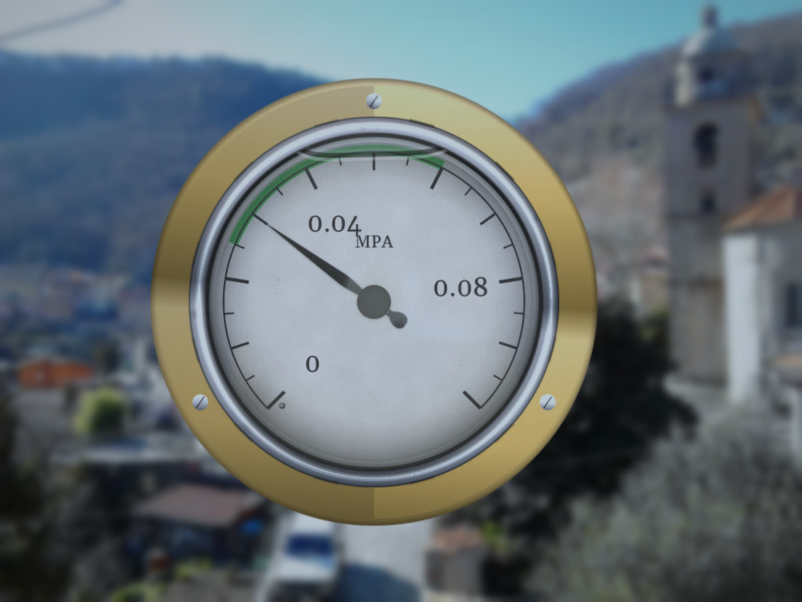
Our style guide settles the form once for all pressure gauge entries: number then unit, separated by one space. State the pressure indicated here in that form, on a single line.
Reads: 0.03 MPa
